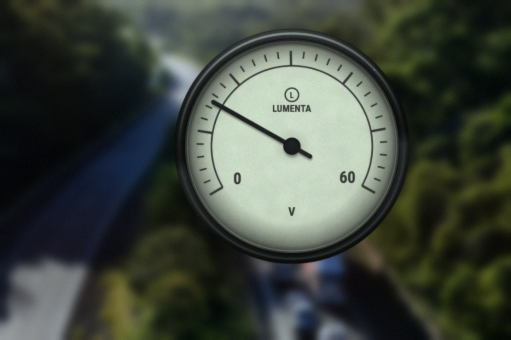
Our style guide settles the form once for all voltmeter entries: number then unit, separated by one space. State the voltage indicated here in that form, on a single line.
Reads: 15 V
